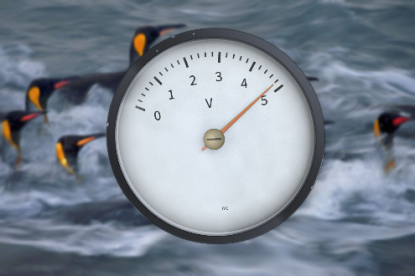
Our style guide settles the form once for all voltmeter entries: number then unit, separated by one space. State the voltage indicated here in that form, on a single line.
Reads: 4.8 V
